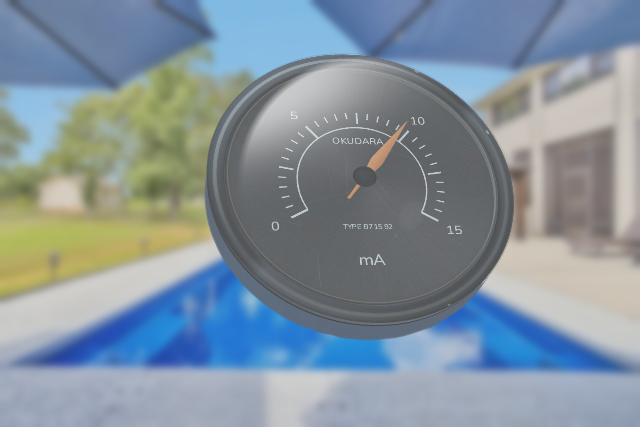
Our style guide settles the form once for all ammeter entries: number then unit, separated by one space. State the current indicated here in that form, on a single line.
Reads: 9.75 mA
